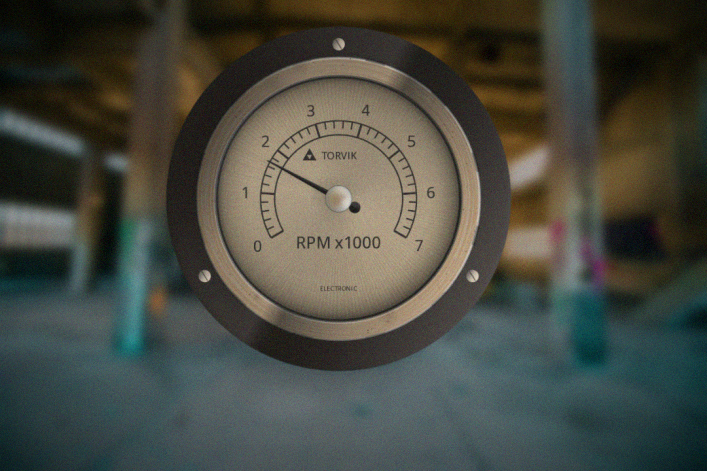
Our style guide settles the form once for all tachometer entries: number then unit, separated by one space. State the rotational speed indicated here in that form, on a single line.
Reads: 1700 rpm
